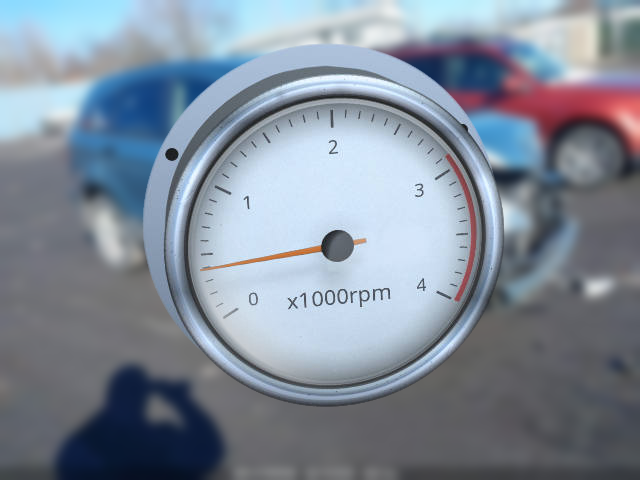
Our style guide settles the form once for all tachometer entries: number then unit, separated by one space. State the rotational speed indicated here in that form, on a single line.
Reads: 400 rpm
